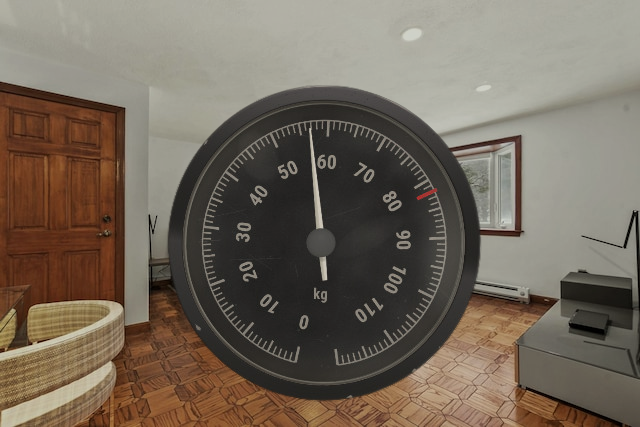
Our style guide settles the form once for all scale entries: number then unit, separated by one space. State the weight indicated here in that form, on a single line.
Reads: 57 kg
